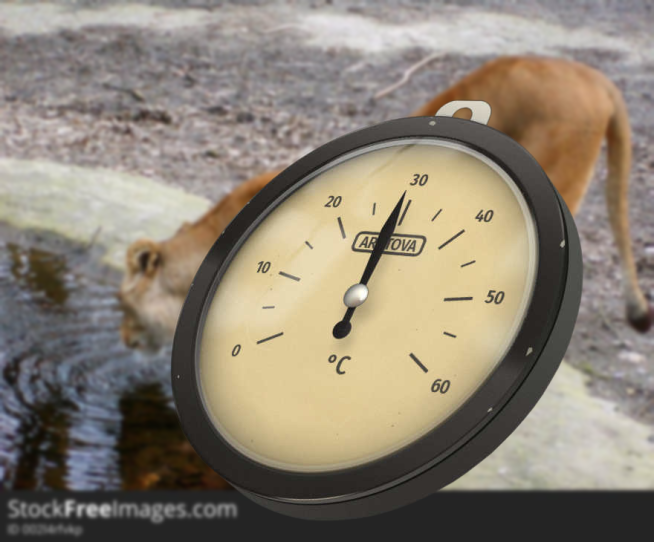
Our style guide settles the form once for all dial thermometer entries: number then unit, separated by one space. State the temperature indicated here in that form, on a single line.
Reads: 30 °C
